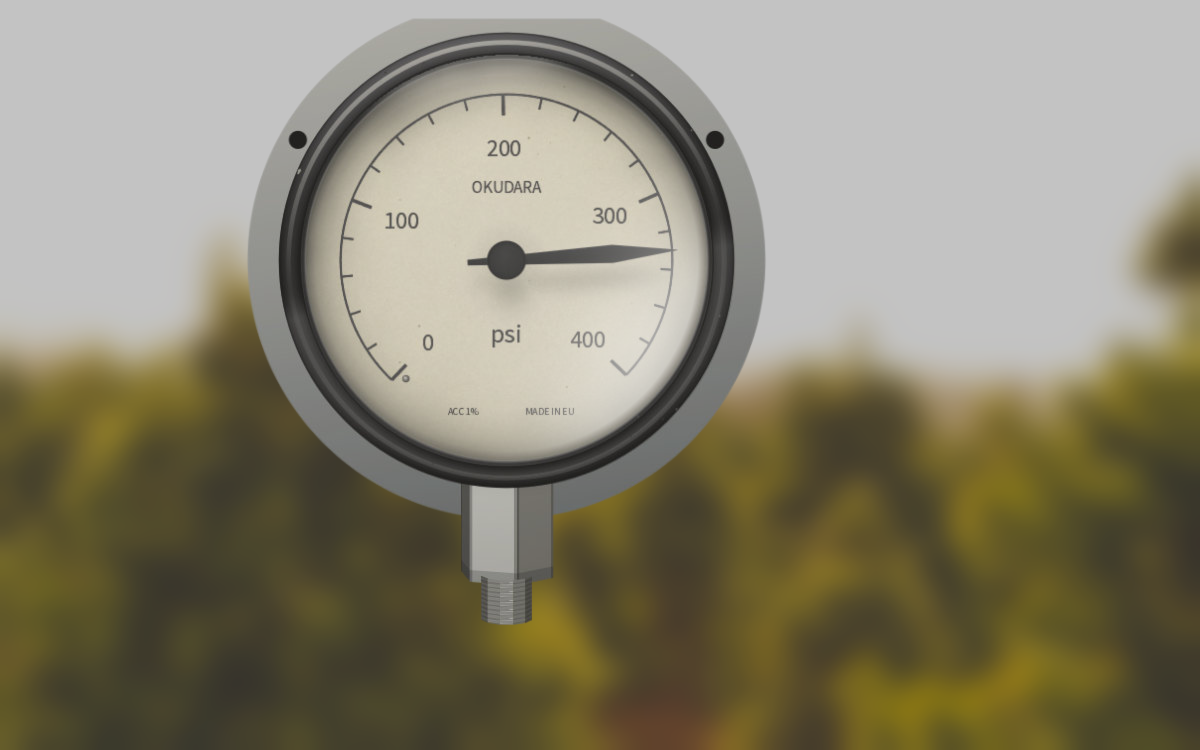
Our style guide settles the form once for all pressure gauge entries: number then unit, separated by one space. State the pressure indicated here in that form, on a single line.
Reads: 330 psi
